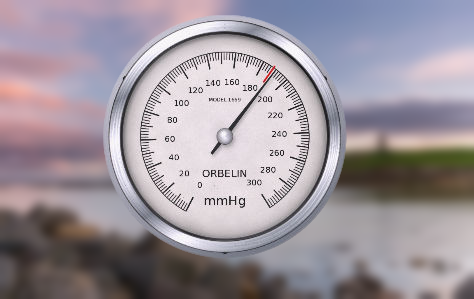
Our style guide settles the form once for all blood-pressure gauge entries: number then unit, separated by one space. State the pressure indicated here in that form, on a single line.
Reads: 190 mmHg
